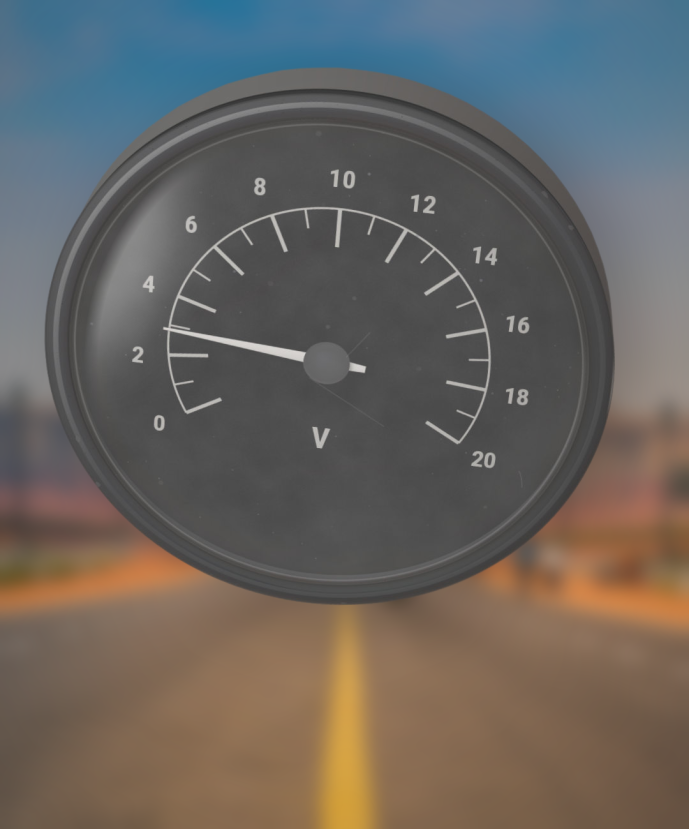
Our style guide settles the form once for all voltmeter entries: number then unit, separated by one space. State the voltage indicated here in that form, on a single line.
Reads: 3 V
